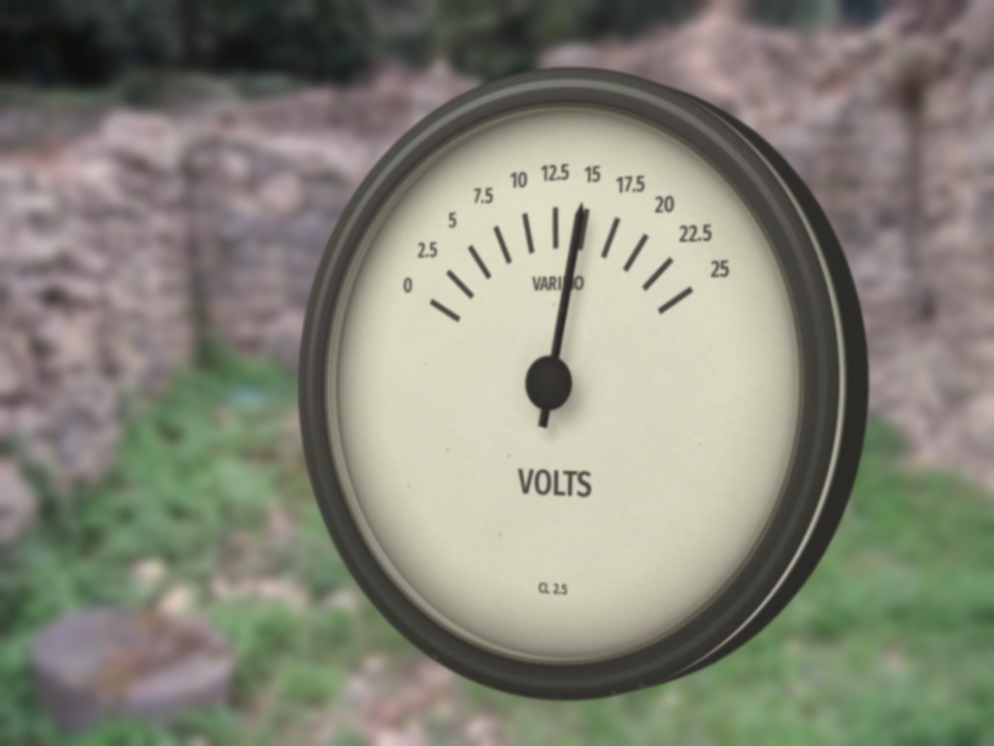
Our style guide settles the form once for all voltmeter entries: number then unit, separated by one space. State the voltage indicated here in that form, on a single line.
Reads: 15 V
